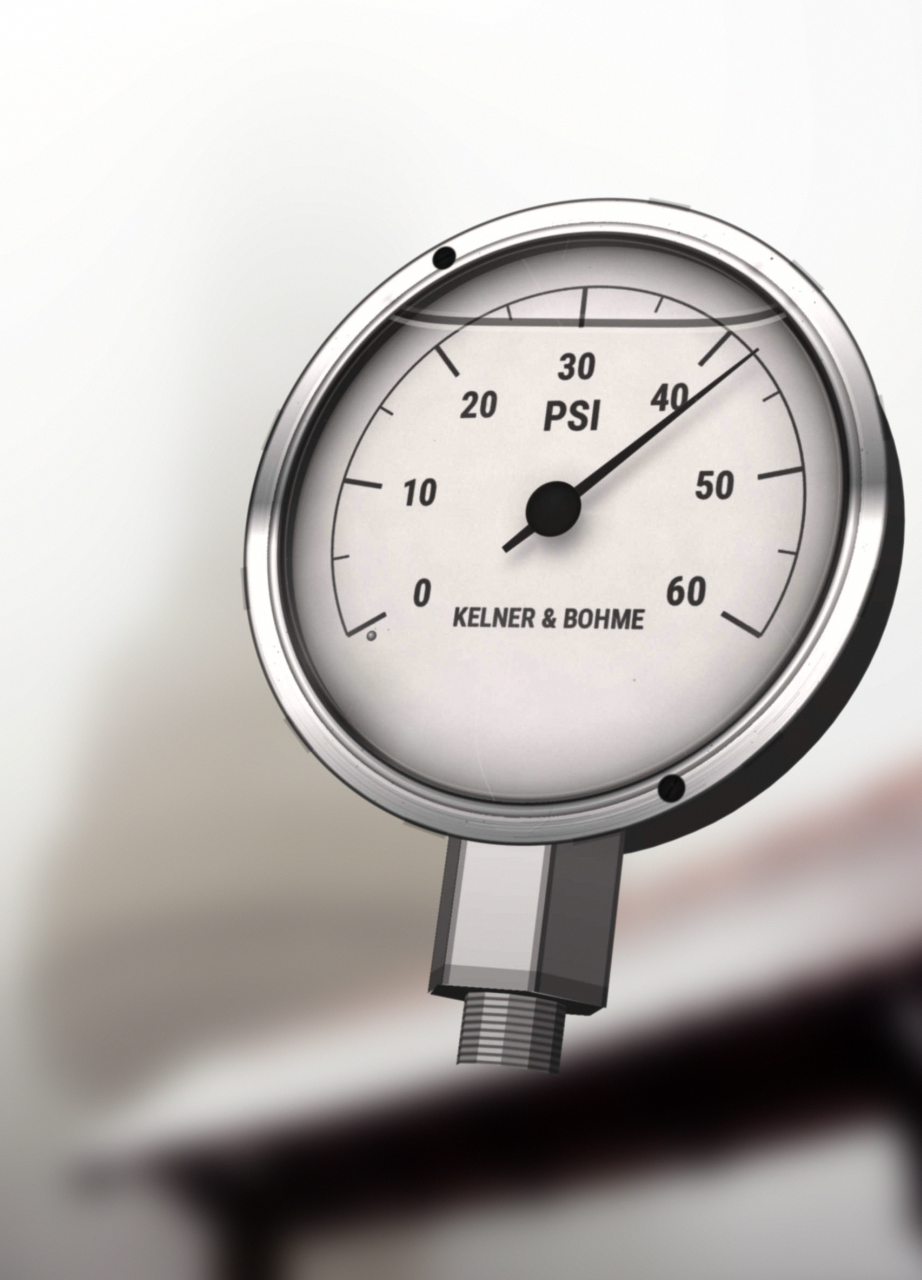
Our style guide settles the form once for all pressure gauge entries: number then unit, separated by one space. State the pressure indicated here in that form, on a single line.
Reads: 42.5 psi
